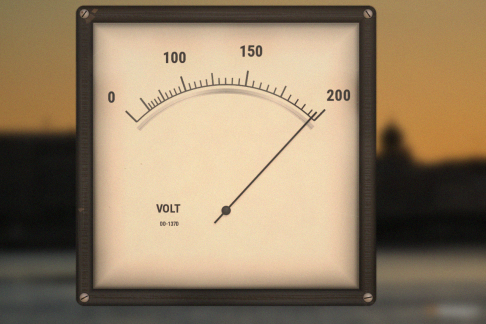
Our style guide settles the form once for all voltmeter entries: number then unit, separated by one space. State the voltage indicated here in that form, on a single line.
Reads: 197.5 V
